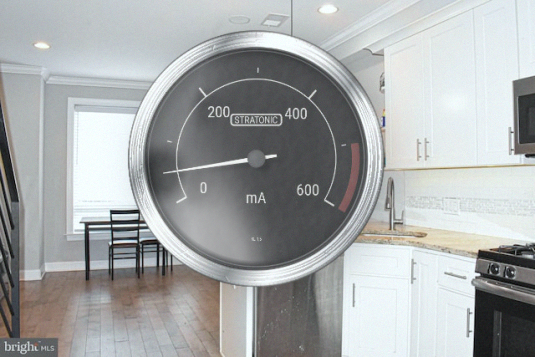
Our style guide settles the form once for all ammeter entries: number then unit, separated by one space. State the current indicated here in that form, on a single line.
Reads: 50 mA
